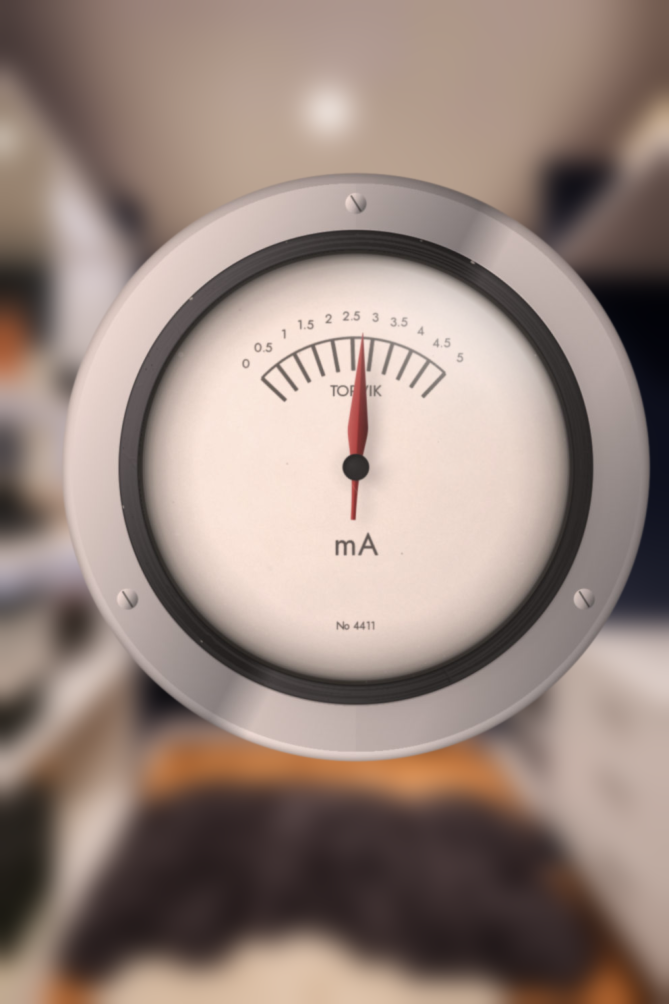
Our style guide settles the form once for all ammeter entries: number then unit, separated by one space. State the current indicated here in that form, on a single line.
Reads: 2.75 mA
